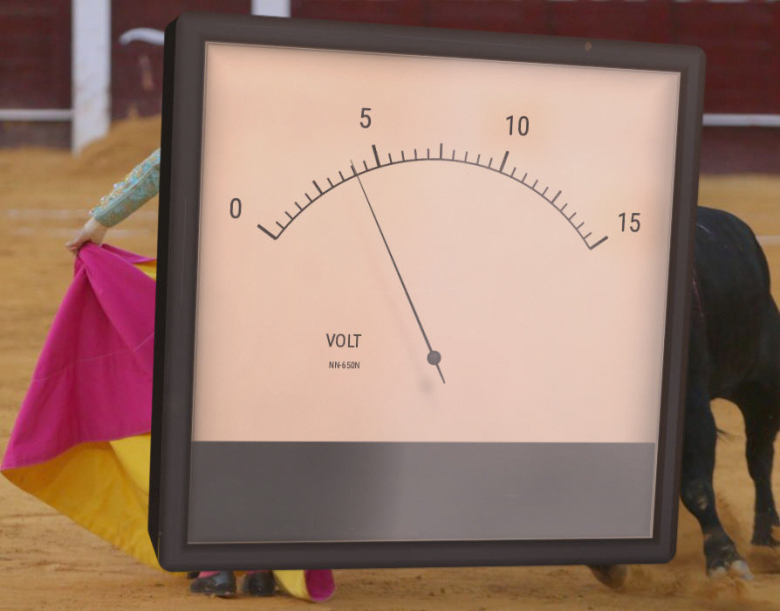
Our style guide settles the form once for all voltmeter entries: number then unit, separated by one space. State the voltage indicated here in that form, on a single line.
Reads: 4 V
